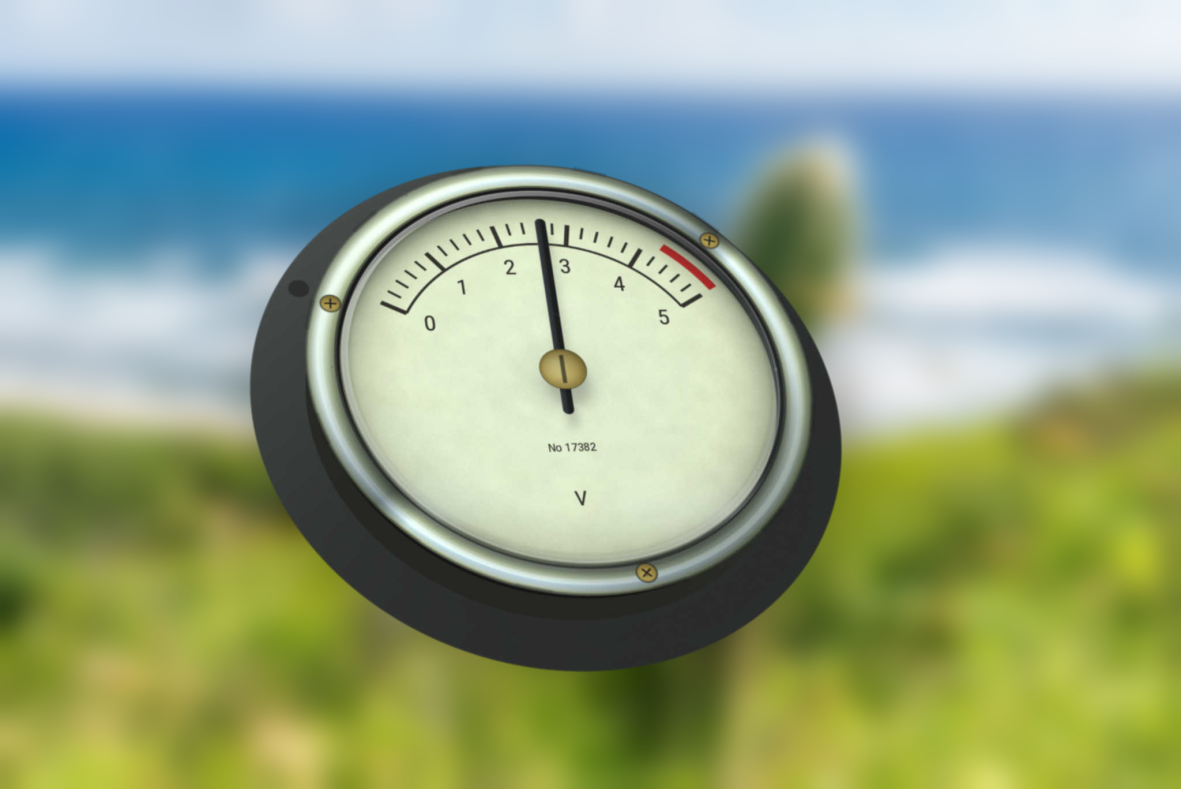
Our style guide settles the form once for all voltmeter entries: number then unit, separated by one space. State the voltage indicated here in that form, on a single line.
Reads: 2.6 V
